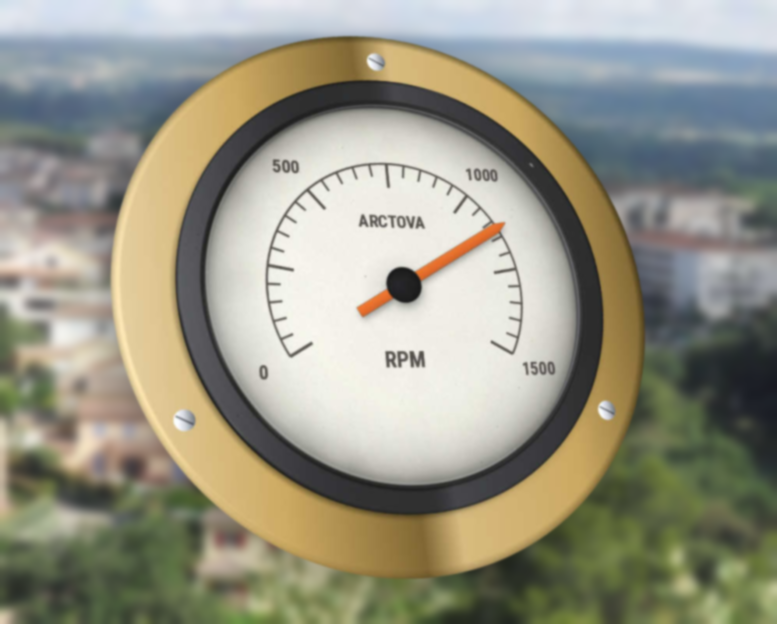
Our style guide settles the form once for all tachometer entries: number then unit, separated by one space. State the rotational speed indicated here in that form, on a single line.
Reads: 1125 rpm
